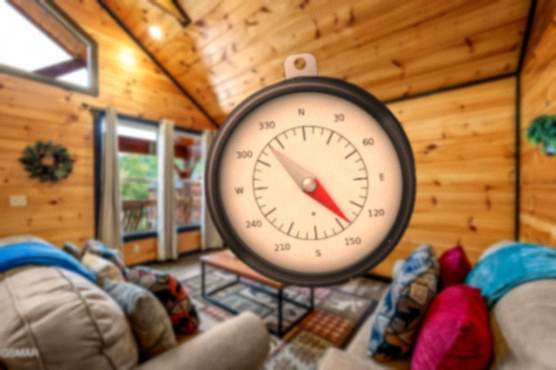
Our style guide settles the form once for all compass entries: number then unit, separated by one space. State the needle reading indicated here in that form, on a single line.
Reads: 140 °
